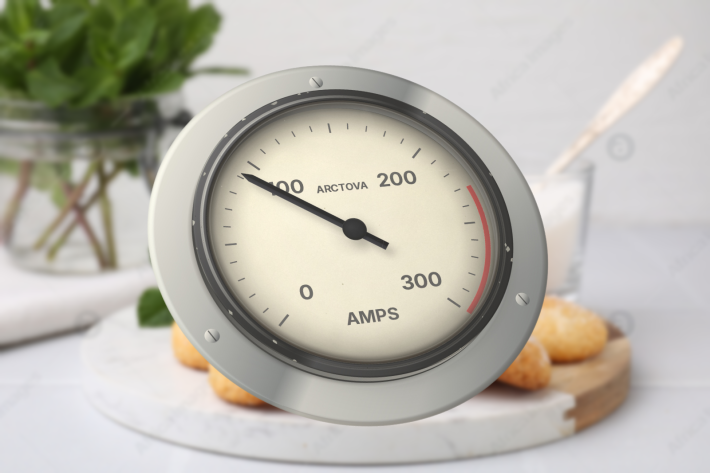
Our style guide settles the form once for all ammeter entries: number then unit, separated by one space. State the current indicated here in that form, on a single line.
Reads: 90 A
